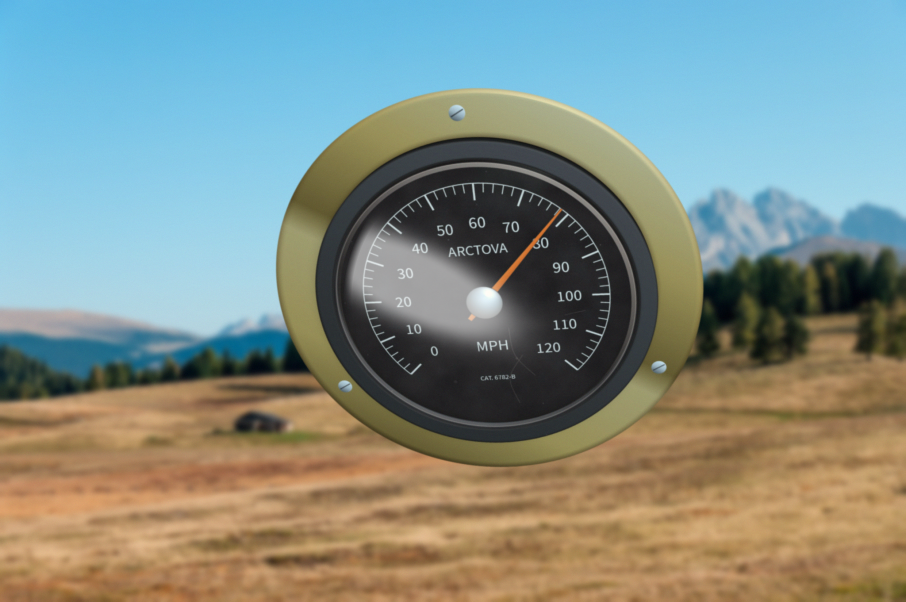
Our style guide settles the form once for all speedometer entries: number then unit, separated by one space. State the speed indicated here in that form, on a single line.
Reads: 78 mph
